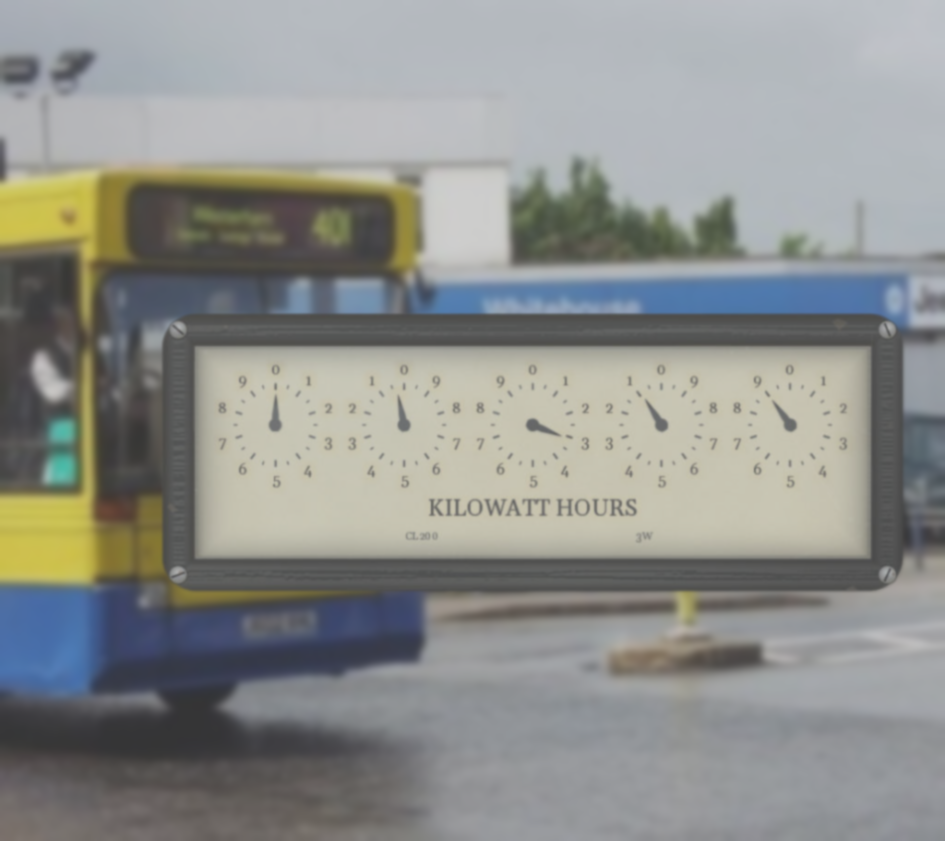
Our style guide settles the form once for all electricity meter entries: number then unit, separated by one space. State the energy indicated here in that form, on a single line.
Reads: 309 kWh
